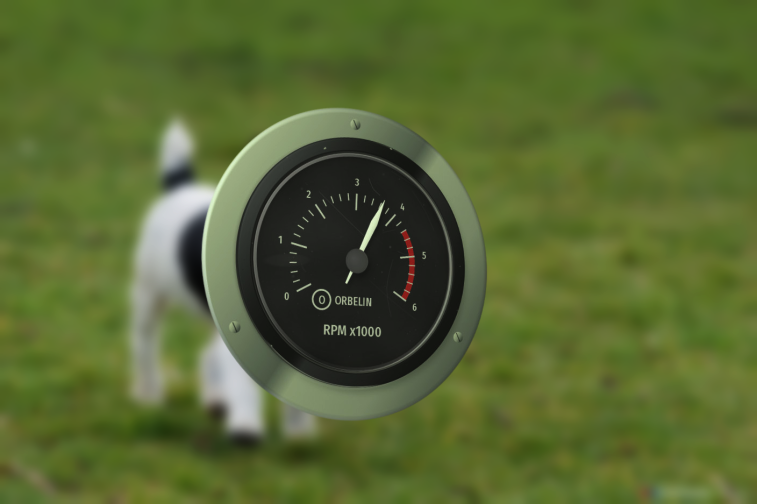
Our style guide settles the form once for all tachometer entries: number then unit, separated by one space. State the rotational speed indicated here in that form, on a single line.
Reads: 3600 rpm
